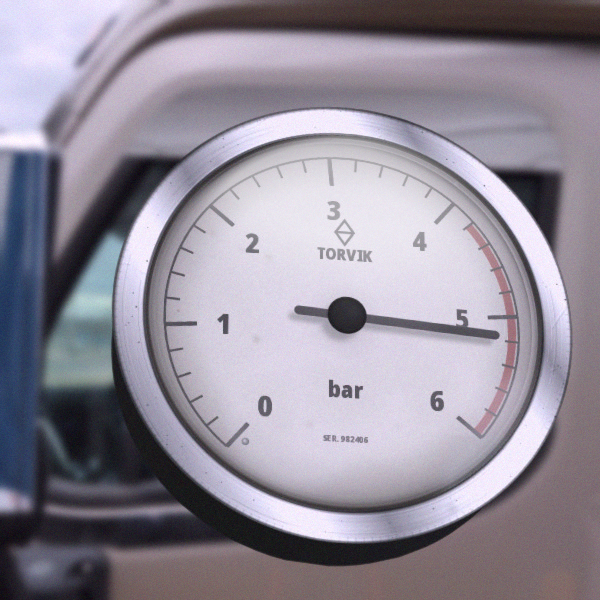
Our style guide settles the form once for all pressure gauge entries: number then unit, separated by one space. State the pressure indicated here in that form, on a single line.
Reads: 5.2 bar
